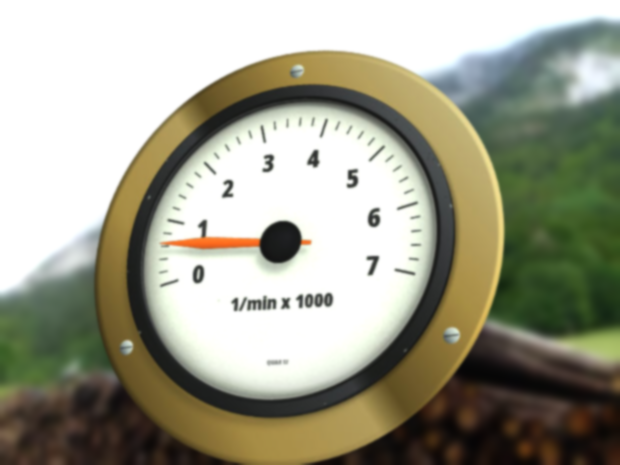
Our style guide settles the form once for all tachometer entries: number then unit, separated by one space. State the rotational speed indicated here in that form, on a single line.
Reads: 600 rpm
